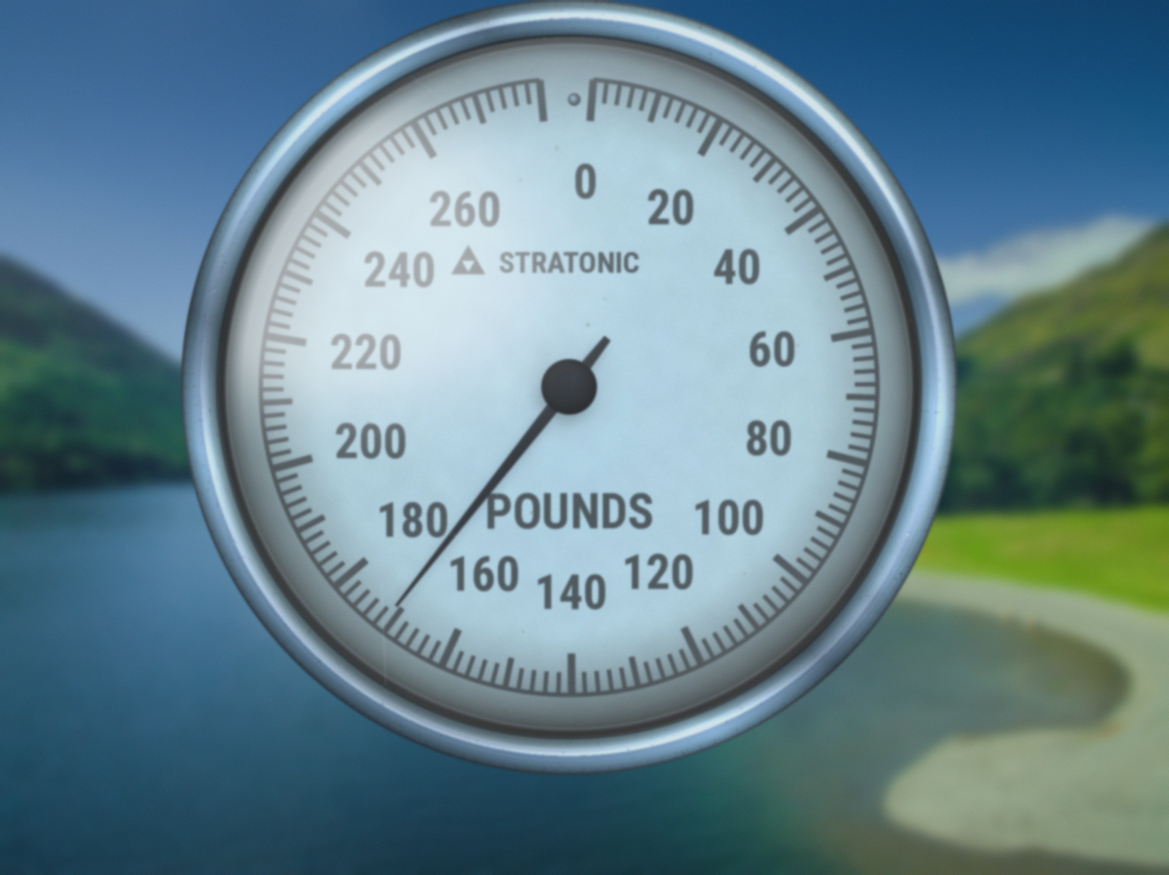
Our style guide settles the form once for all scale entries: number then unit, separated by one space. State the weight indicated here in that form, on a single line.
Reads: 171 lb
